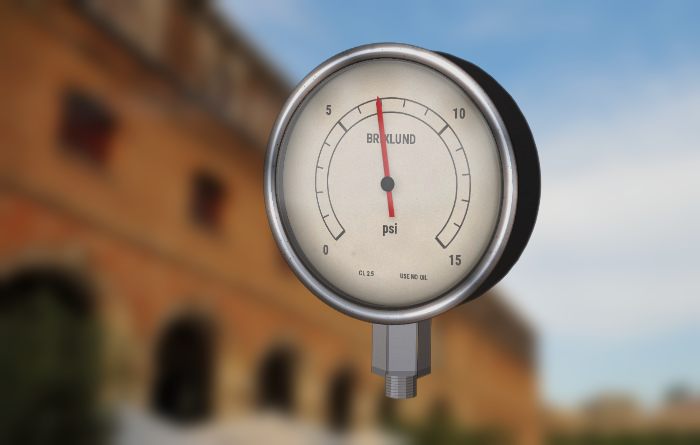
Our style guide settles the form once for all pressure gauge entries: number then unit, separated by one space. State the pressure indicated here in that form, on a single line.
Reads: 7 psi
